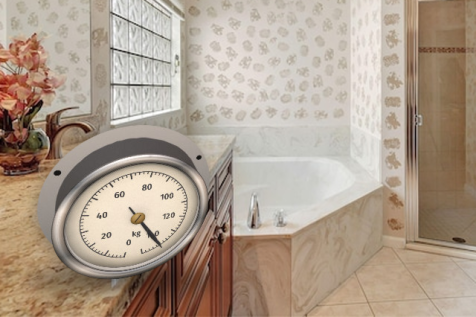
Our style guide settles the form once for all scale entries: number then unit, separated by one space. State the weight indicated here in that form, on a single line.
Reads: 140 kg
